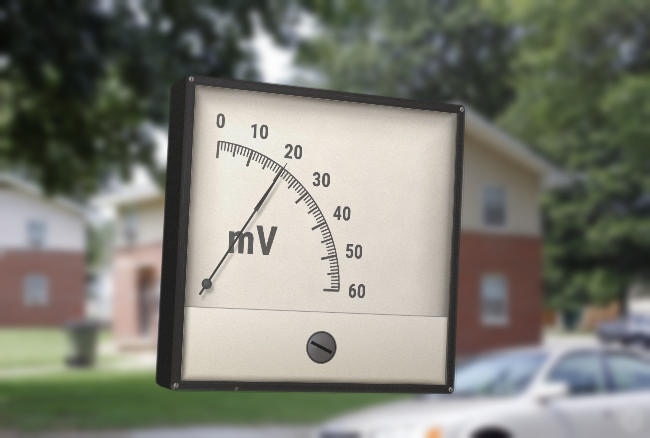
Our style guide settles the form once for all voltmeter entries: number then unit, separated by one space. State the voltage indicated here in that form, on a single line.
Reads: 20 mV
